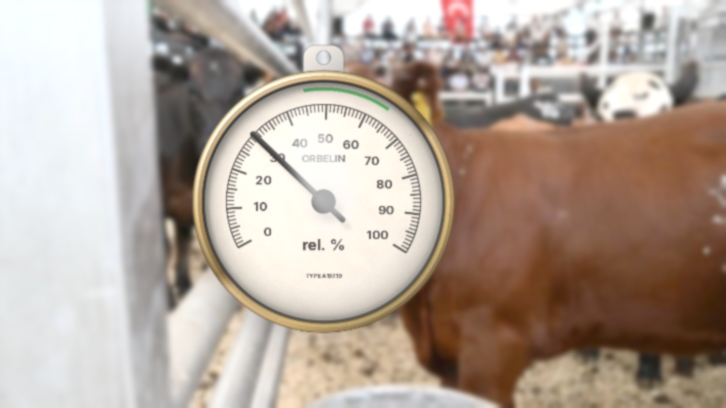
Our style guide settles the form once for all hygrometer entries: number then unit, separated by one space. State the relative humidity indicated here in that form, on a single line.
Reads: 30 %
